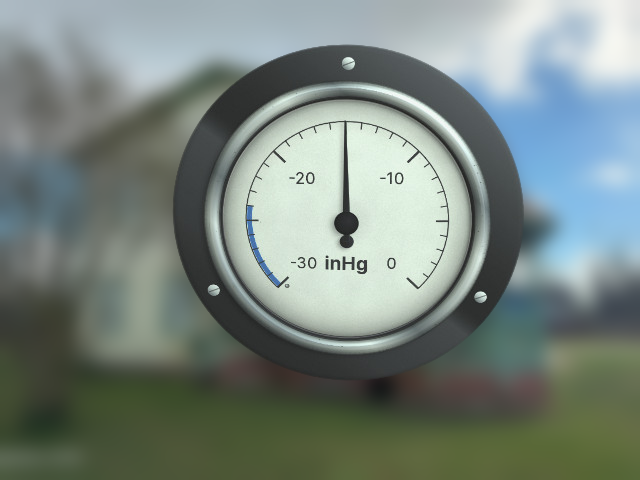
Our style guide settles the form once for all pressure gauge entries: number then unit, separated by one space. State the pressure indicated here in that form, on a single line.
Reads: -15 inHg
